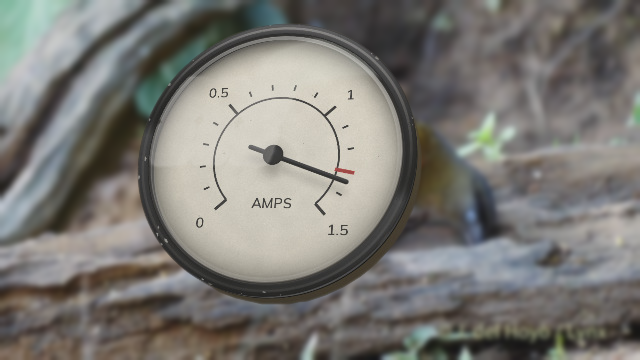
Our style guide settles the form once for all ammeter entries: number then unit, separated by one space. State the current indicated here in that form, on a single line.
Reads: 1.35 A
